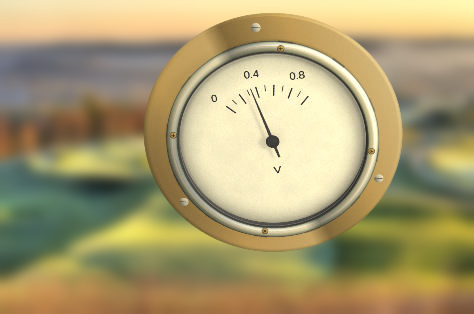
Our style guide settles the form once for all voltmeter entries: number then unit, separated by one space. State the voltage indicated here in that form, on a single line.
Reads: 0.35 V
